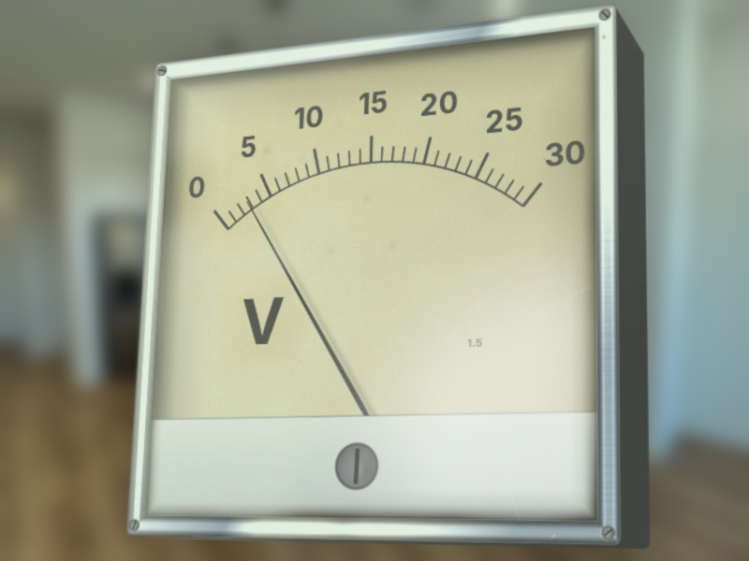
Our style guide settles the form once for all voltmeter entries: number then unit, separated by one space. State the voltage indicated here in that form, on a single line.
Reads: 3 V
